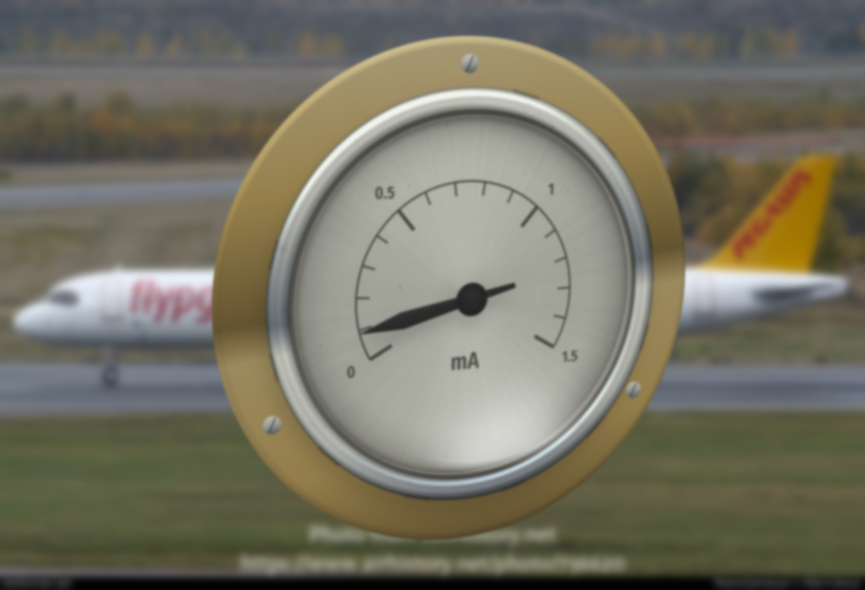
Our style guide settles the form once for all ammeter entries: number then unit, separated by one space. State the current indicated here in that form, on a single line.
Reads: 0.1 mA
